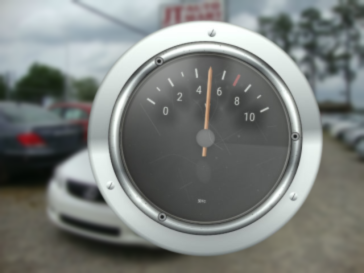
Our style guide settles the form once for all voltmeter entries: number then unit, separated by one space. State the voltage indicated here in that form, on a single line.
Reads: 5 V
